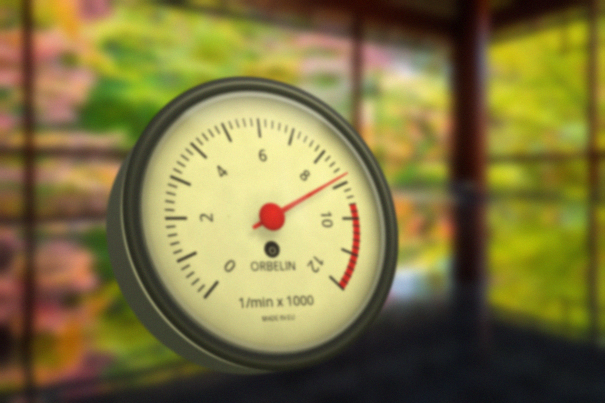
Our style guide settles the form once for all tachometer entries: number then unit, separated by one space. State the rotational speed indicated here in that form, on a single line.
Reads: 8800 rpm
